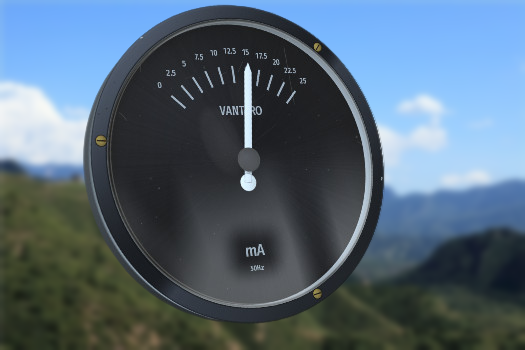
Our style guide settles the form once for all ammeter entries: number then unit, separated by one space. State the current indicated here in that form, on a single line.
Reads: 15 mA
